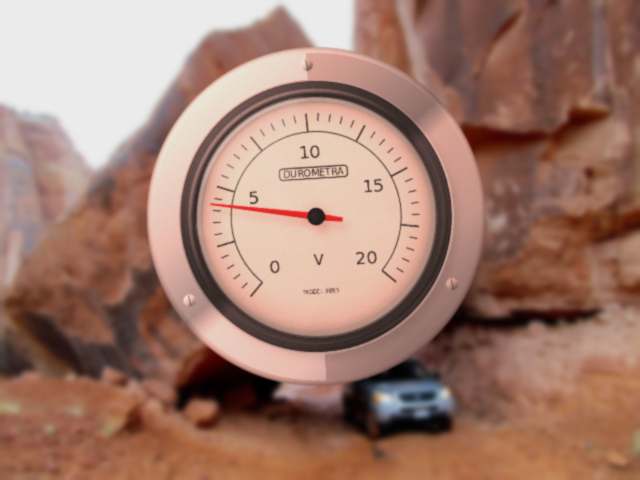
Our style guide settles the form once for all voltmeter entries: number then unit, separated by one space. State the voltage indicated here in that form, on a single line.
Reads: 4.25 V
